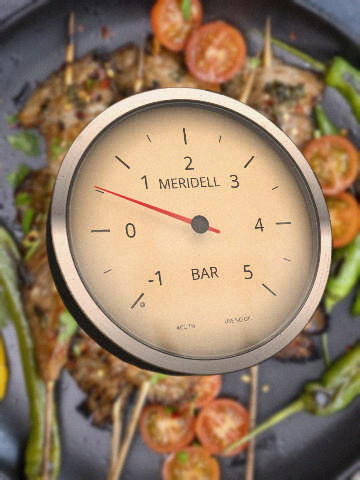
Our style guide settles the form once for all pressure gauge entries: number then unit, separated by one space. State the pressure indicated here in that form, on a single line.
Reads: 0.5 bar
